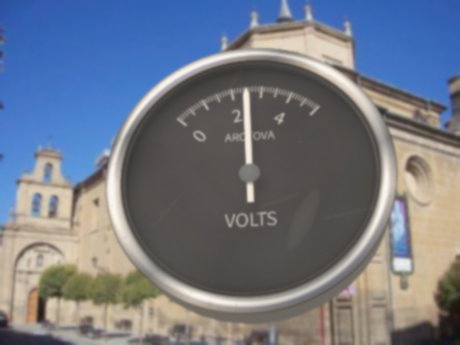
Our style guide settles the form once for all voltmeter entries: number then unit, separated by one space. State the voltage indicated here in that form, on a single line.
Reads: 2.5 V
